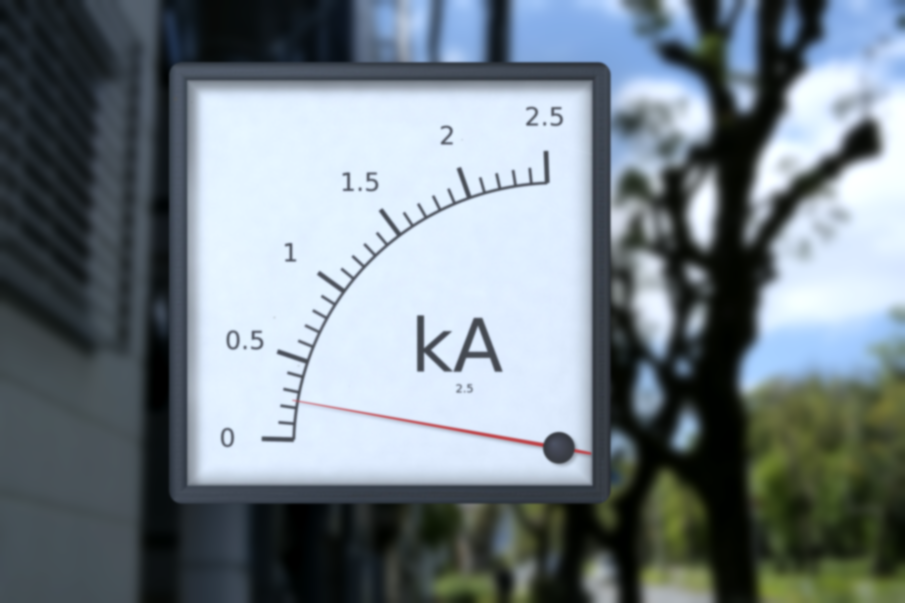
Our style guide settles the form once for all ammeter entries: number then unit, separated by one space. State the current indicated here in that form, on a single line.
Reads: 0.25 kA
